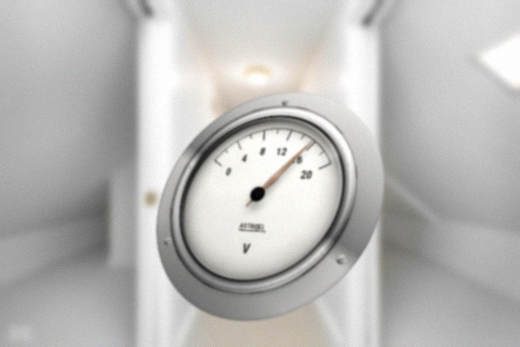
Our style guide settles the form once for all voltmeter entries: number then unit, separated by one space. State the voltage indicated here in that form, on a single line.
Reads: 16 V
